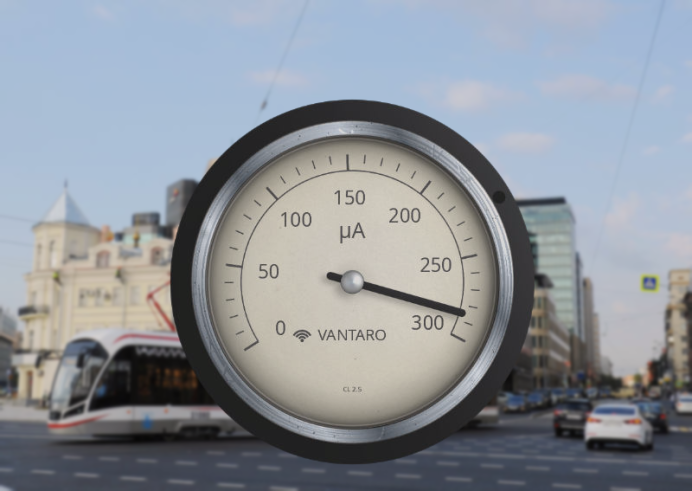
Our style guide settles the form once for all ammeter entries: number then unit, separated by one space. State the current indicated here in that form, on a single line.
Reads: 285 µA
